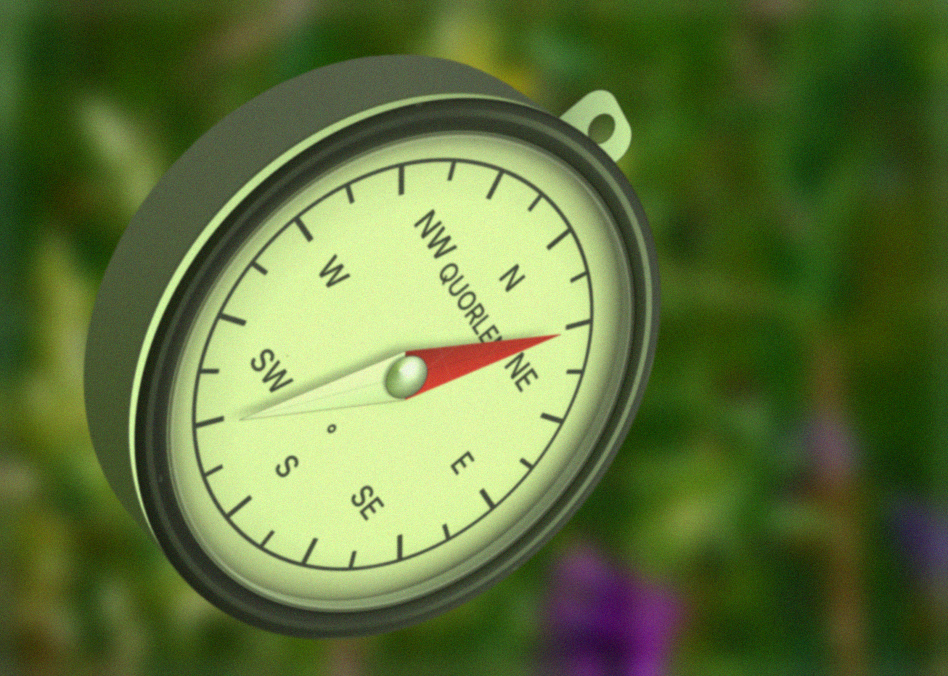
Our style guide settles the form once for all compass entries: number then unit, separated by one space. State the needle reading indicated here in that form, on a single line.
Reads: 30 °
